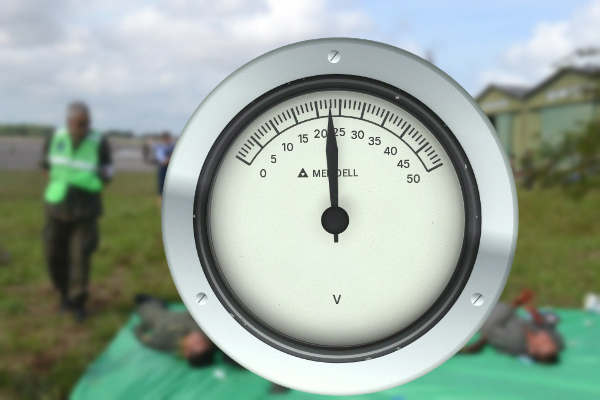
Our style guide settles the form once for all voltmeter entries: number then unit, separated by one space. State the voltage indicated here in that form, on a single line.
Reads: 23 V
